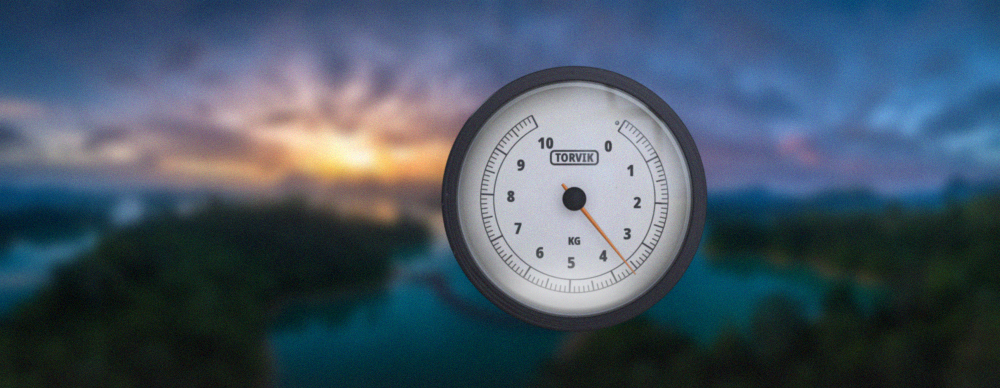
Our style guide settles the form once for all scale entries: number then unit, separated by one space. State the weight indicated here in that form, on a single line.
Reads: 3.6 kg
